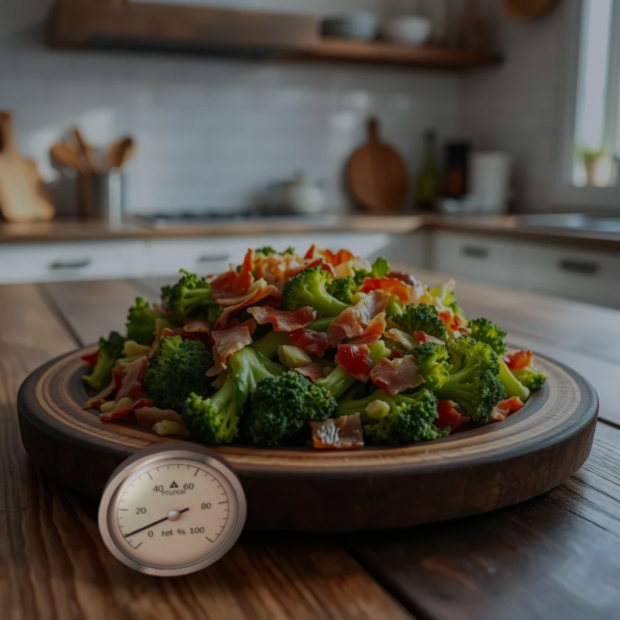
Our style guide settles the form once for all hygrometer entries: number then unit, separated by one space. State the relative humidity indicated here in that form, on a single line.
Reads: 8 %
